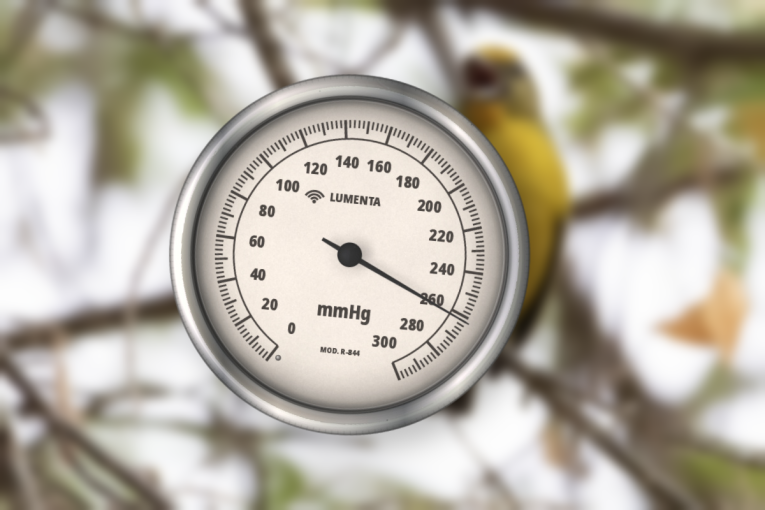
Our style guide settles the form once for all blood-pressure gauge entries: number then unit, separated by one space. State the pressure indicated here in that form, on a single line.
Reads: 262 mmHg
